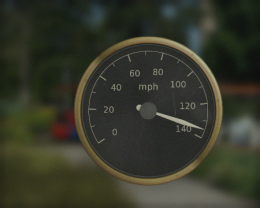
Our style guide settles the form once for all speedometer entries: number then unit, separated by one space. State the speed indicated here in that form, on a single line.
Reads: 135 mph
